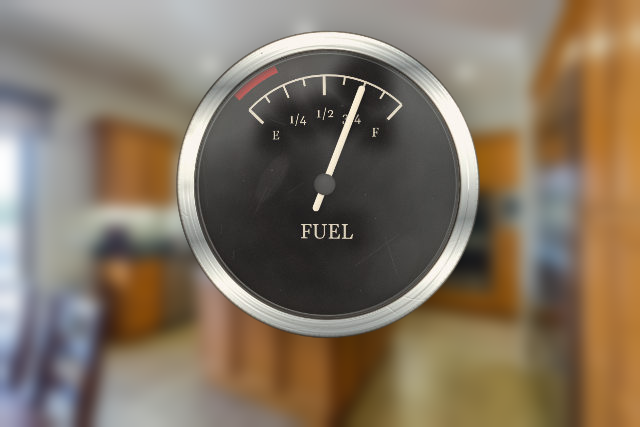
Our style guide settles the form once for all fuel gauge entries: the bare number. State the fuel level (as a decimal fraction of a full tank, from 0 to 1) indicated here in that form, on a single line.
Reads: 0.75
